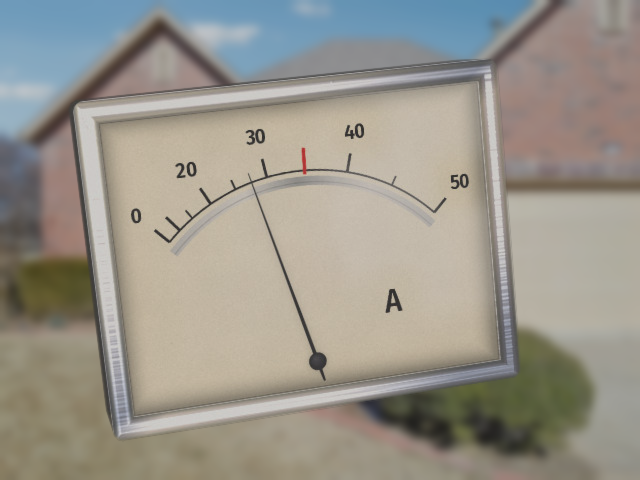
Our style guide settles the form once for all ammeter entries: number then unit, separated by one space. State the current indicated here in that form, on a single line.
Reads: 27.5 A
